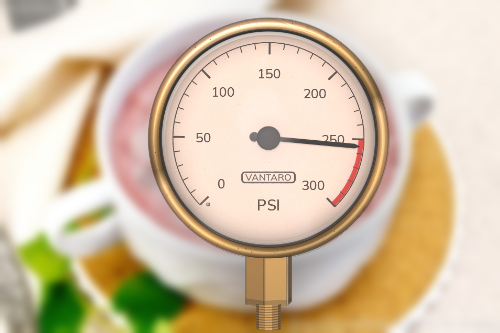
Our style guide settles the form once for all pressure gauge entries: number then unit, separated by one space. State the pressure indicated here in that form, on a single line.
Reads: 255 psi
